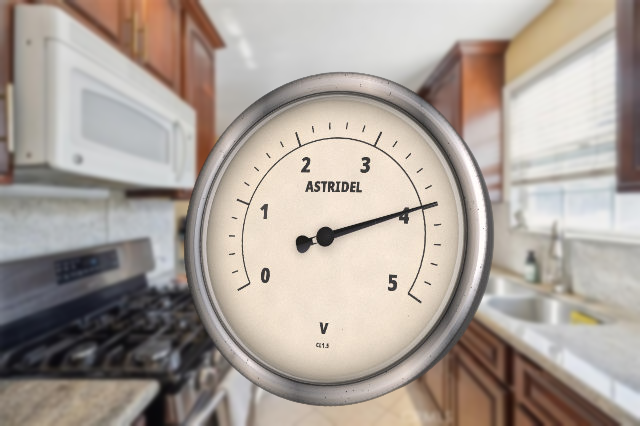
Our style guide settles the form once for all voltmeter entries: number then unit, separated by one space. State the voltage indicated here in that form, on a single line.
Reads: 4 V
